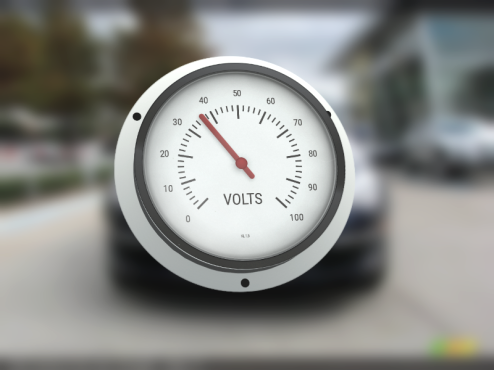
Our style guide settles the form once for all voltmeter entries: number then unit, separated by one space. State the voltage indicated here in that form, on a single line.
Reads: 36 V
